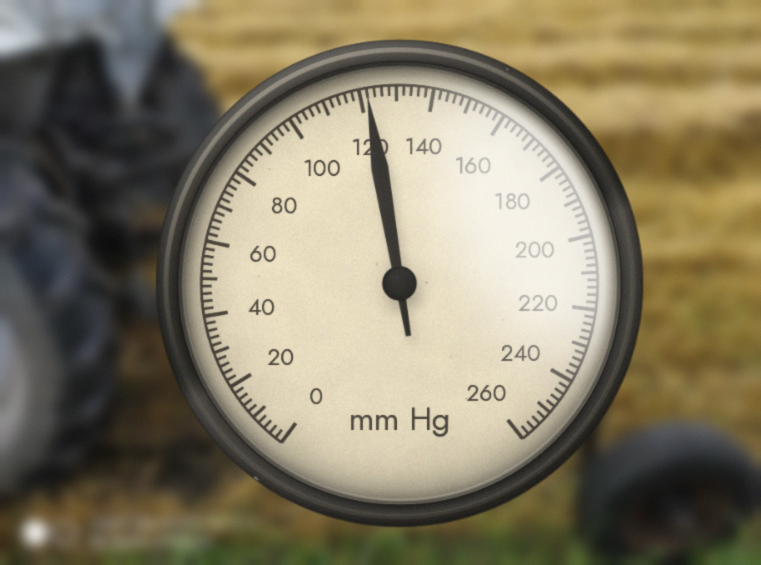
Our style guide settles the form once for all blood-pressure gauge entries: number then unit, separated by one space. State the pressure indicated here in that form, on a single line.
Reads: 122 mmHg
